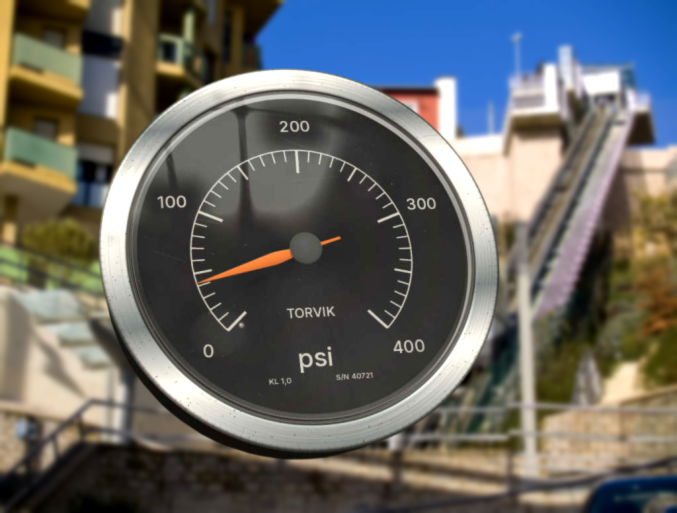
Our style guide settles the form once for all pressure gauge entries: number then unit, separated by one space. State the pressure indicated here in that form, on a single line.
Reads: 40 psi
